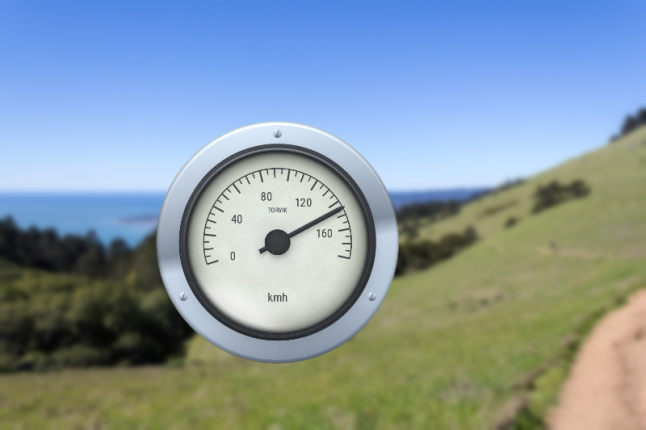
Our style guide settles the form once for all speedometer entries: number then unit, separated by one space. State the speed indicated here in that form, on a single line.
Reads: 145 km/h
